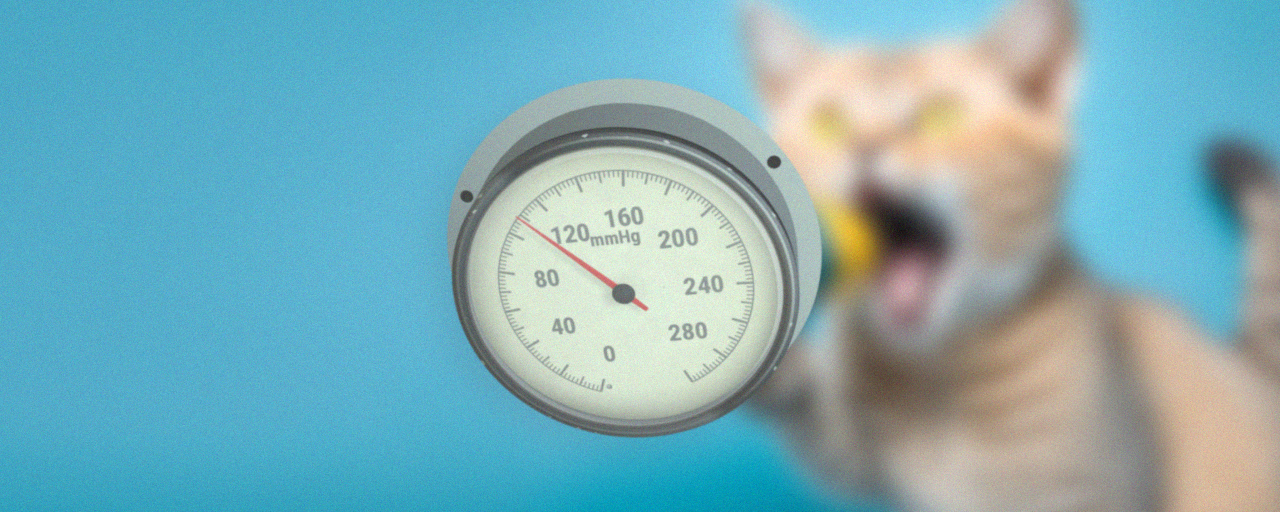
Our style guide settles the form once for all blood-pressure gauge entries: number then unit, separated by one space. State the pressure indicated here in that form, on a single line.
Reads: 110 mmHg
